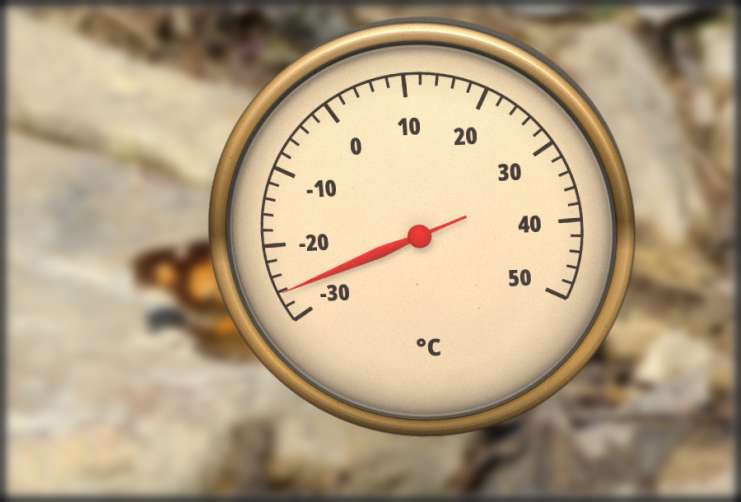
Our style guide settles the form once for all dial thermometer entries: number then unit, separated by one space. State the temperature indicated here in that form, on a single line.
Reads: -26 °C
